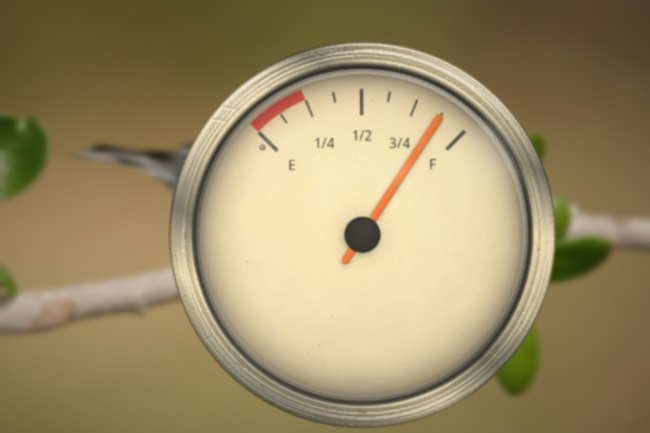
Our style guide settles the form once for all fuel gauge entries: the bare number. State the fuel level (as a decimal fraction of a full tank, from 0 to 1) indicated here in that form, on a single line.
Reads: 0.875
